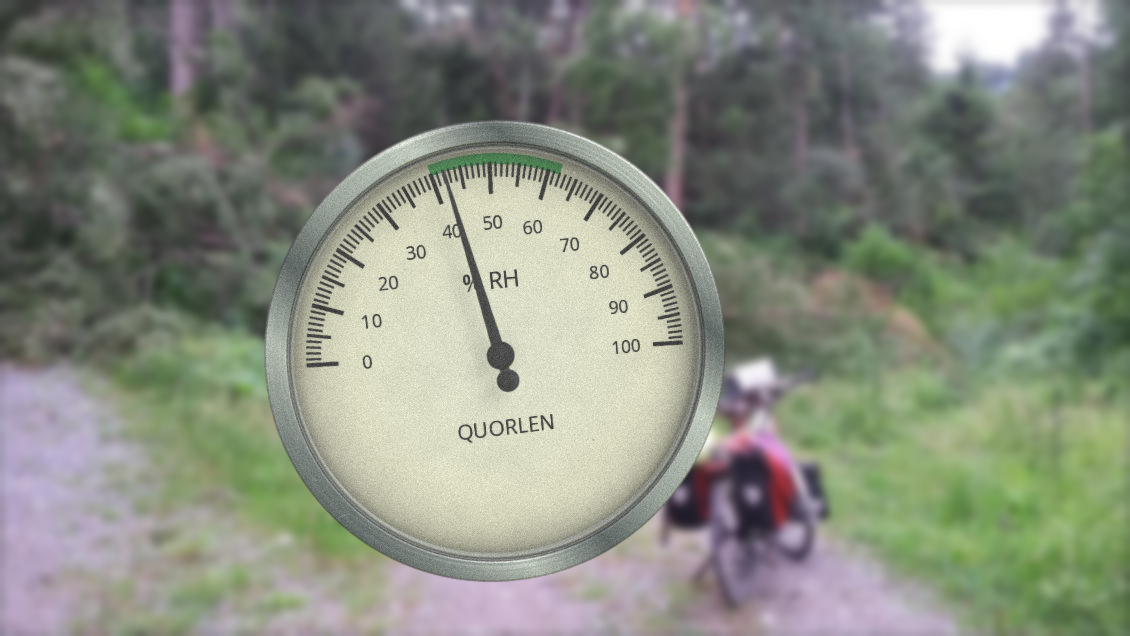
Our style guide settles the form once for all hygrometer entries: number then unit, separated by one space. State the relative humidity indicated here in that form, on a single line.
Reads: 42 %
